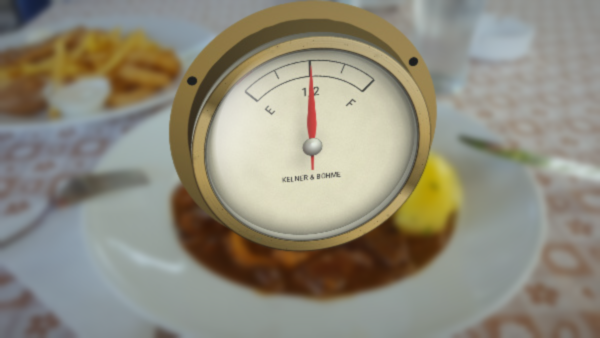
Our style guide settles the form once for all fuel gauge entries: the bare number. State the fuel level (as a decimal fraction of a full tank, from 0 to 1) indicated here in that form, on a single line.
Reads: 0.5
